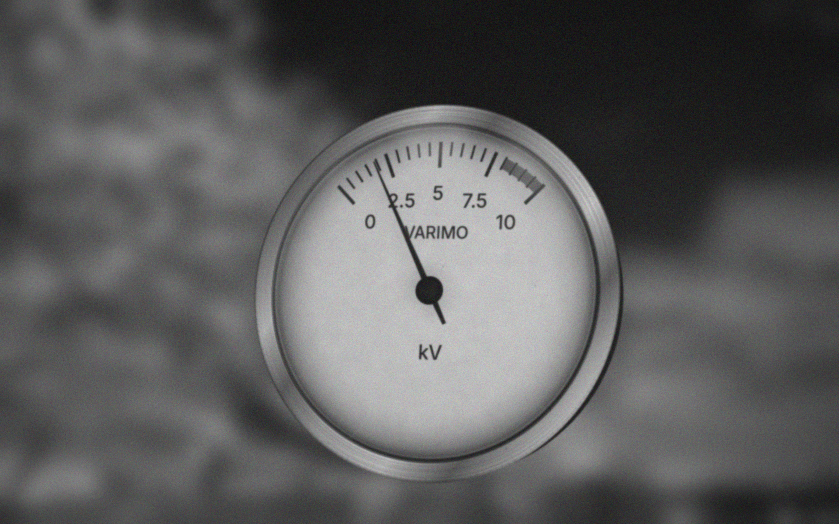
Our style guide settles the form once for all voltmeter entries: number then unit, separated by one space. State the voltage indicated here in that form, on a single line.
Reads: 2 kV
